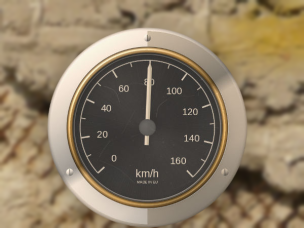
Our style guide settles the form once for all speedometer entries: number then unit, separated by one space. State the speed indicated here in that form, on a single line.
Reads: 80 km/h
